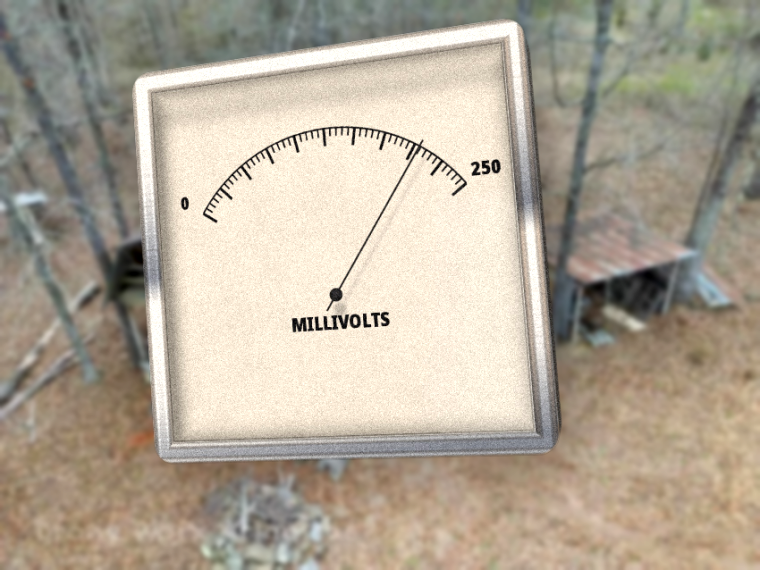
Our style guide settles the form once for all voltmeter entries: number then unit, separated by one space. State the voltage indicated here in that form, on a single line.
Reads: 205 mV
